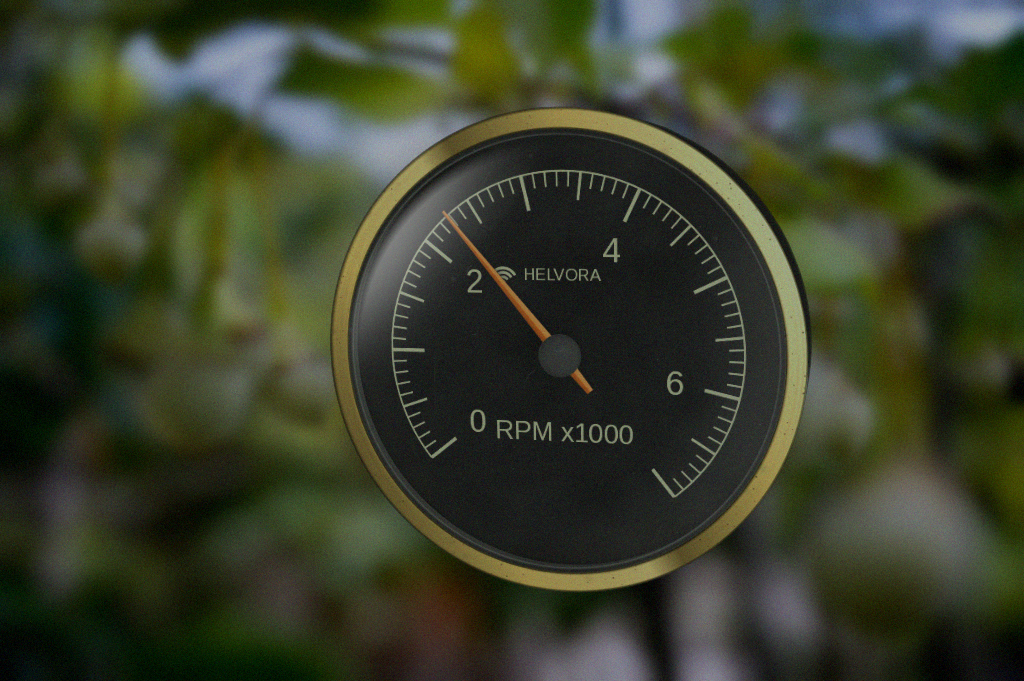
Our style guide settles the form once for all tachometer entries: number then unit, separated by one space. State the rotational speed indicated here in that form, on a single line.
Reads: 2300 rpm
